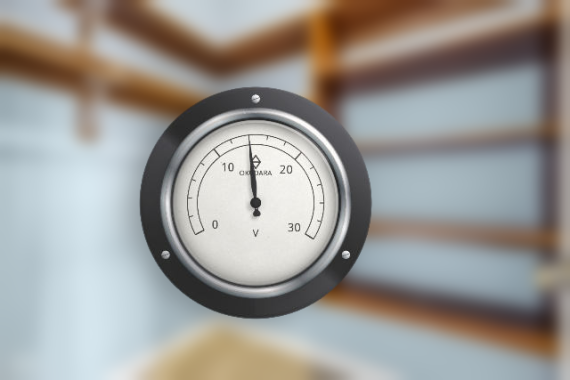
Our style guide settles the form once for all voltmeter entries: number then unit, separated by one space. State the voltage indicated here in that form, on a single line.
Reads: 14 V
